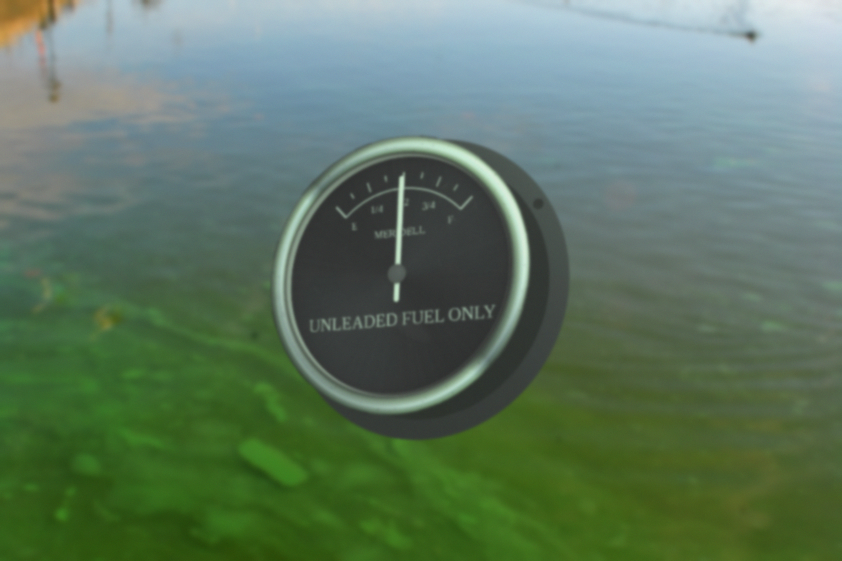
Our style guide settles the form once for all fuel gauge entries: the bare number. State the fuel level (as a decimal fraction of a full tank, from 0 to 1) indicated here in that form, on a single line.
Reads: 0.5
